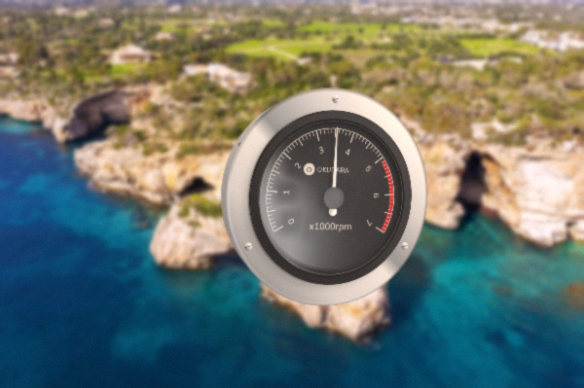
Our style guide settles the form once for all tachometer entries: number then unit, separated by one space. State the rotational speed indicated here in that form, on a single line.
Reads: 3500 rpm
